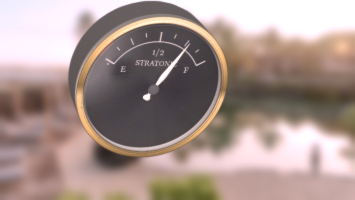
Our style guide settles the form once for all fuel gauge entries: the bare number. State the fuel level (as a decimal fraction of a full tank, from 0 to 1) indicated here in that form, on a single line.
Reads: 0.75
